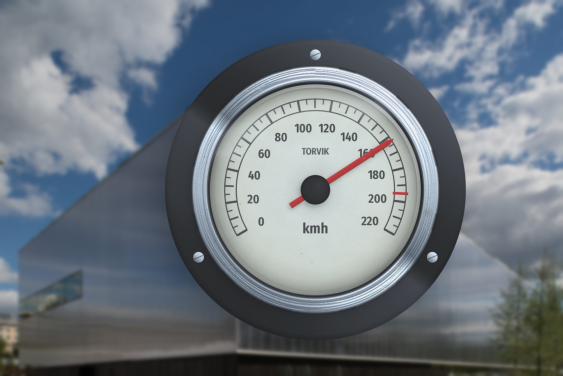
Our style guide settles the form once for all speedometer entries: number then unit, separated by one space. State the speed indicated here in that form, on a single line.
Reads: 162.5 km/h
